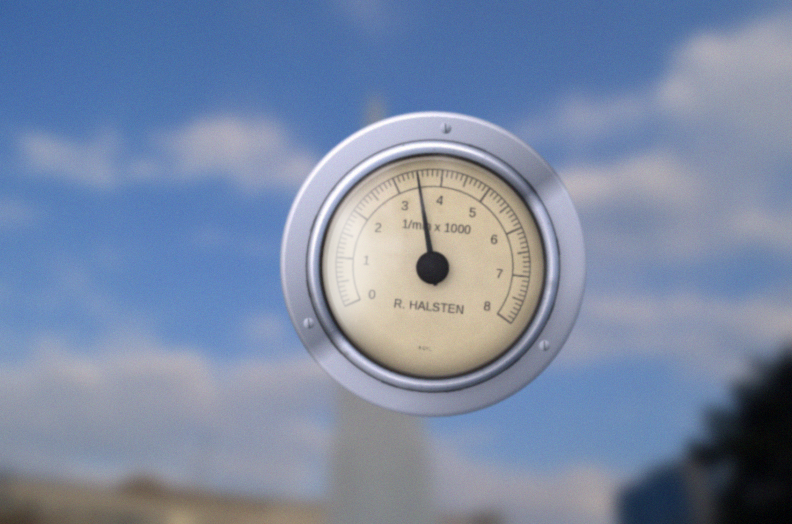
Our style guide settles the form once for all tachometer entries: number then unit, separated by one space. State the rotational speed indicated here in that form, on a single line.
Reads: 3500 rpm
